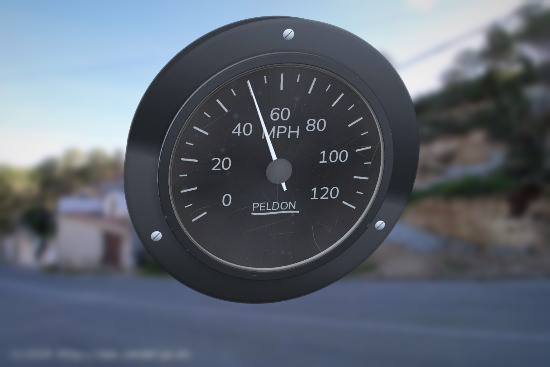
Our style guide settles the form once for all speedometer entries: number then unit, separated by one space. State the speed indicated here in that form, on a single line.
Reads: 50 mph
